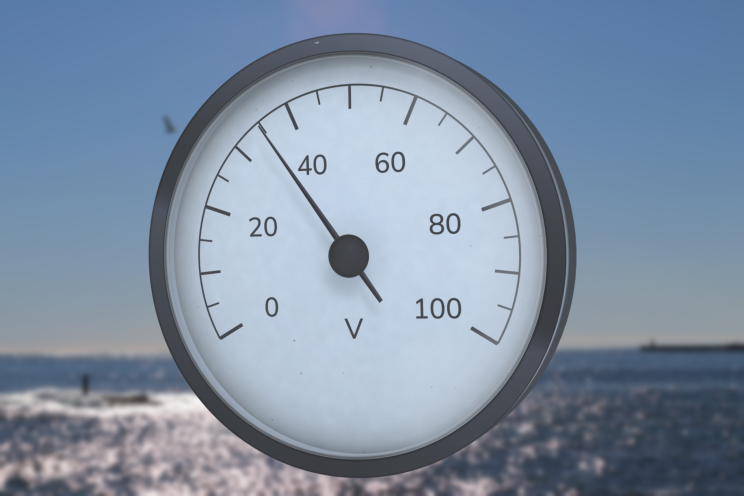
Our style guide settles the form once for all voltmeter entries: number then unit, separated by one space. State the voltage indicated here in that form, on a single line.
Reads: 35 V
